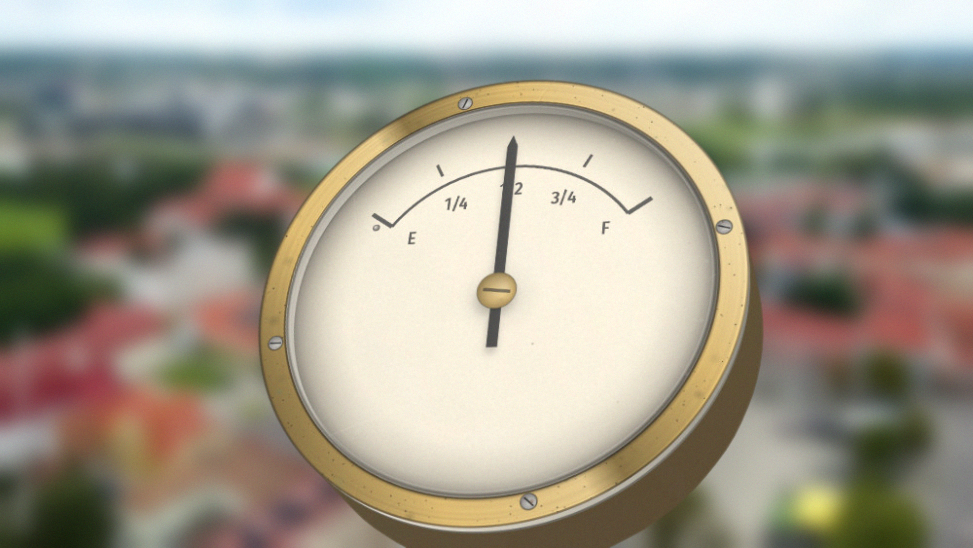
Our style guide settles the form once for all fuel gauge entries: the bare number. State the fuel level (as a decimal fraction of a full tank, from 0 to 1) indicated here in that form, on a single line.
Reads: 0.5
